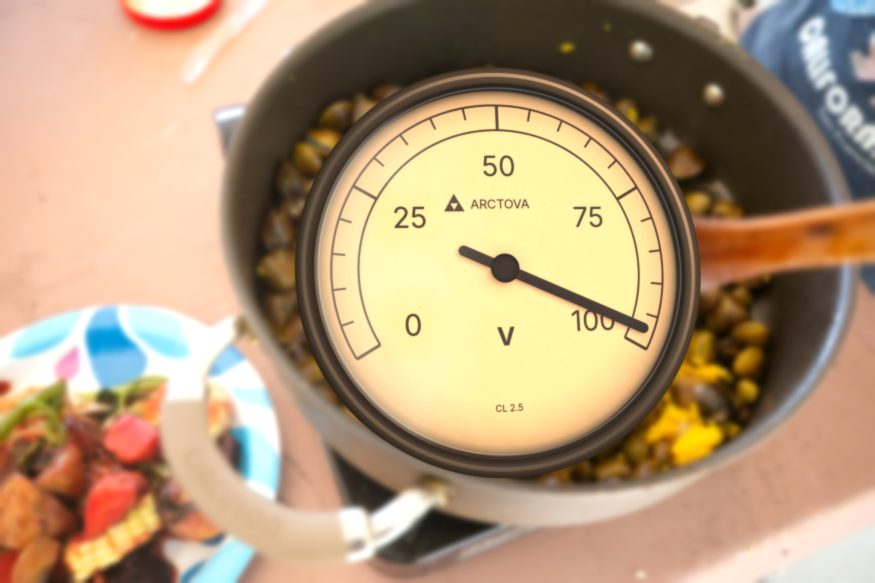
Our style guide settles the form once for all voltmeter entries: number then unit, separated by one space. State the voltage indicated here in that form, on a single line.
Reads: 97.5 V
